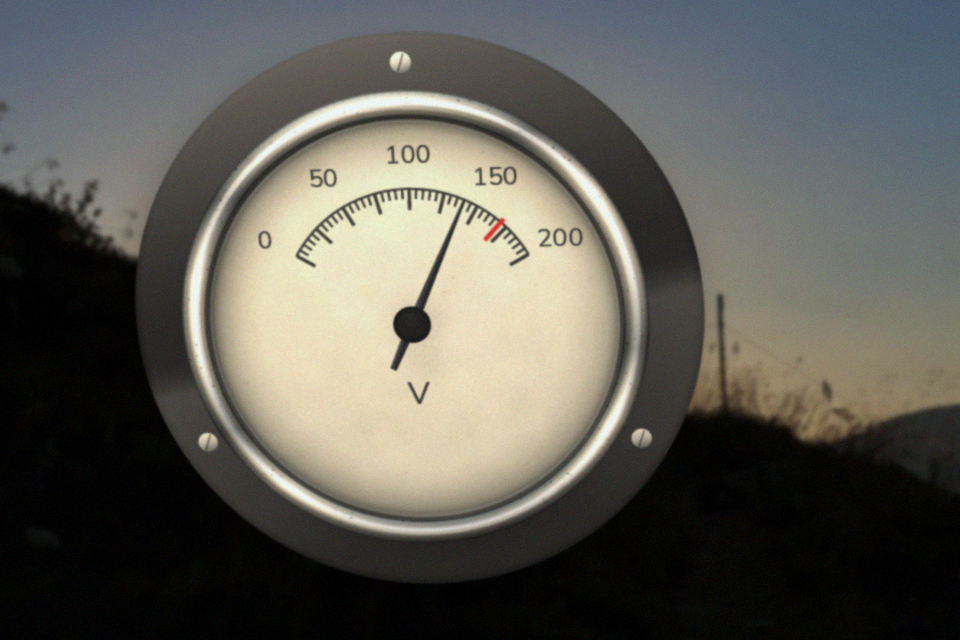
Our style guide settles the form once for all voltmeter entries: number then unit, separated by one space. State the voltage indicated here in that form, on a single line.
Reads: 140 V
